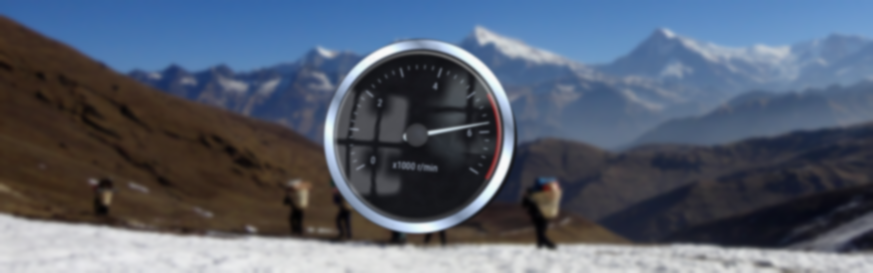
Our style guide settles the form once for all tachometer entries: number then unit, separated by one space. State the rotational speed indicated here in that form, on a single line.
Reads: 5800 rpm
